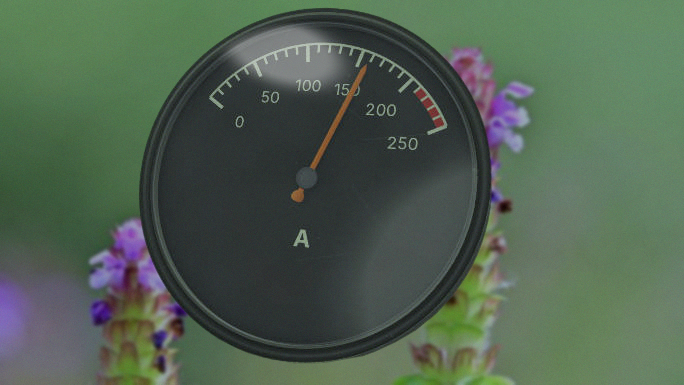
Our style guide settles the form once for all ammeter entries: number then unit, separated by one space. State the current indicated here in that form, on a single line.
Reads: 160 A
